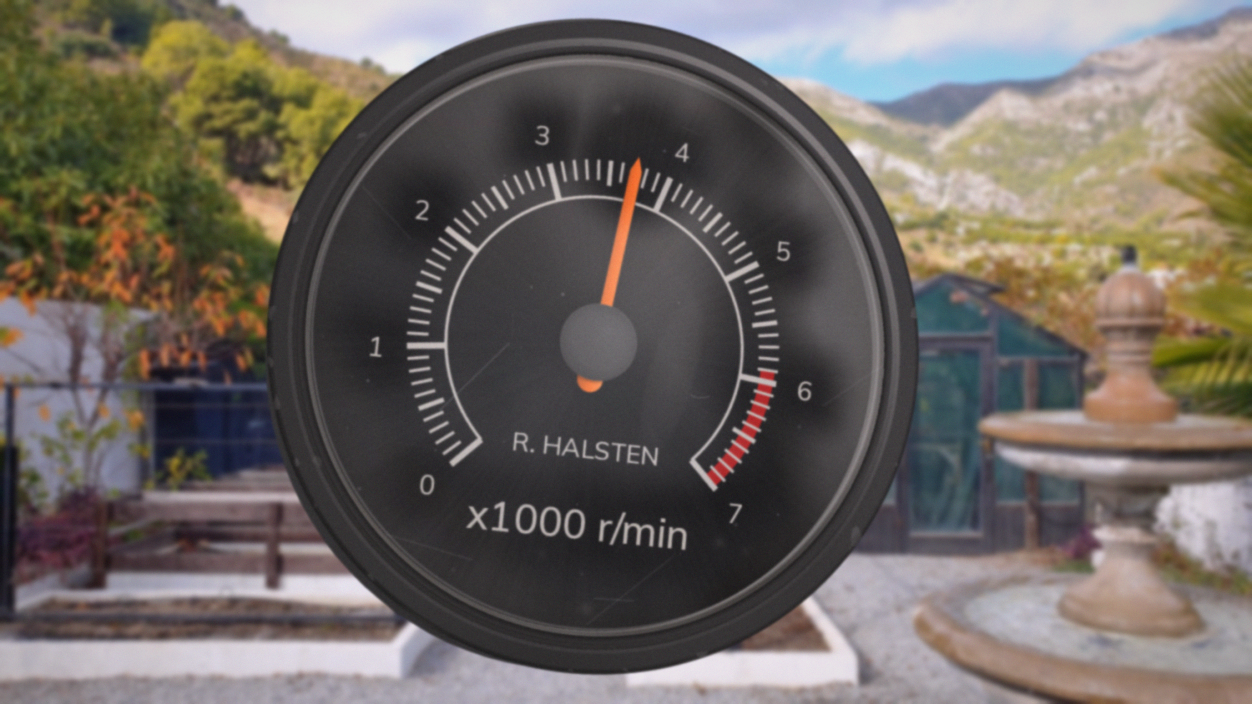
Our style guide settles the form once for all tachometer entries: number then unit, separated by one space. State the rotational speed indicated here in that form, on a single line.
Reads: 3700 rpm
